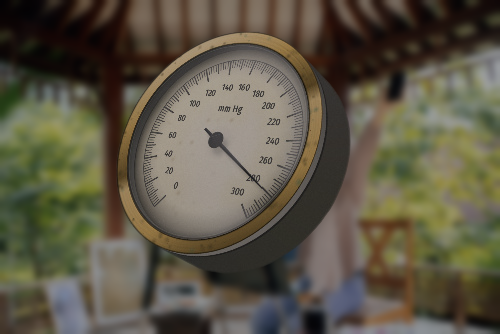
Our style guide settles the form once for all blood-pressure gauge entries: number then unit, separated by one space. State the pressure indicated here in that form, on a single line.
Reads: 280 mmHg
